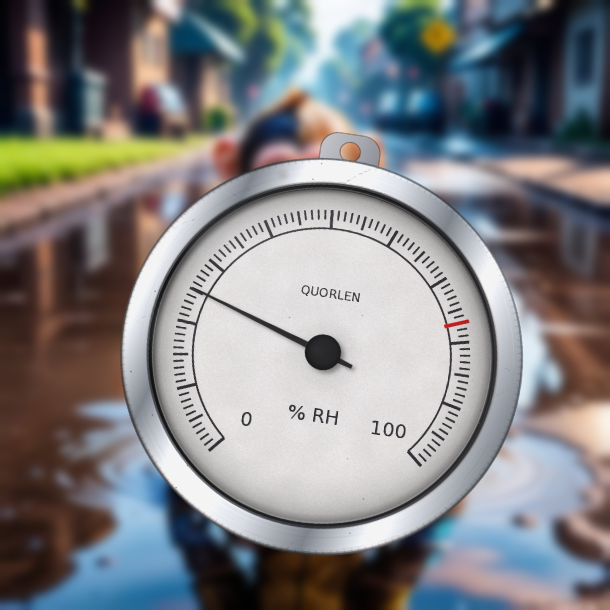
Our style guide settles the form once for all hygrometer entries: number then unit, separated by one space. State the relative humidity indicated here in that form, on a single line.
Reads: 25 %
